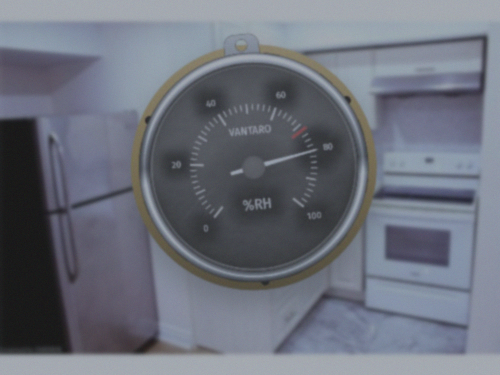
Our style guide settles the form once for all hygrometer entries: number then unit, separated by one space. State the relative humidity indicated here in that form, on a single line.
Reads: 80 %
